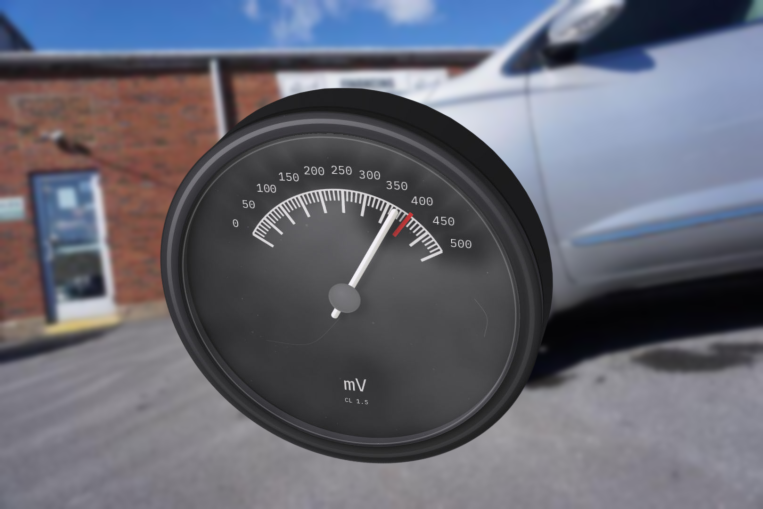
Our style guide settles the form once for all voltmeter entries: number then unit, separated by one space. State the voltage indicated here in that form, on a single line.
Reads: 370 mV
